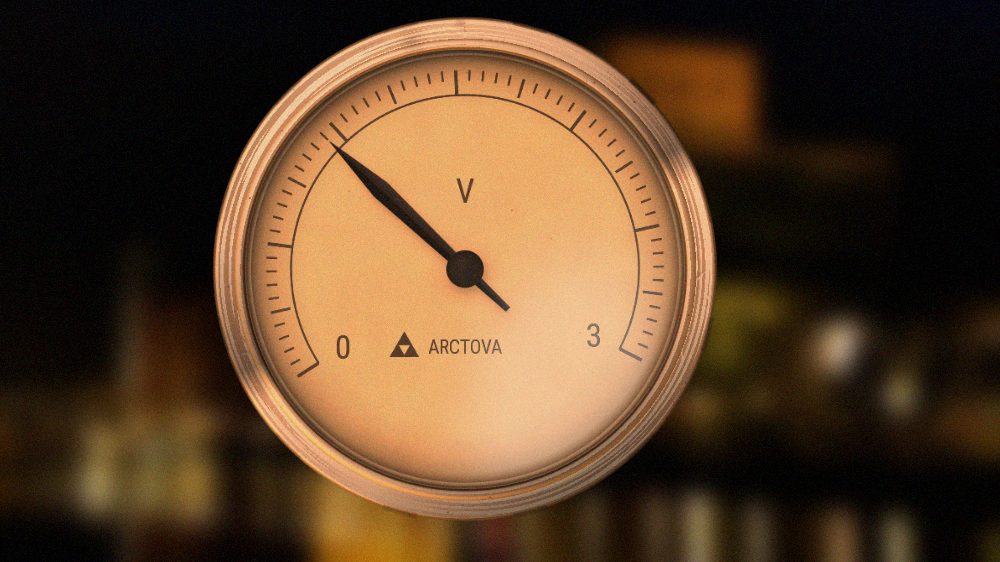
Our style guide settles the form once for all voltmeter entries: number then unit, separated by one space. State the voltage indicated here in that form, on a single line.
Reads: 0.95 V
